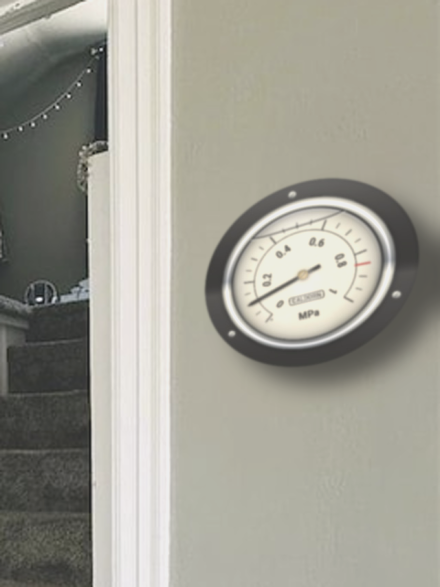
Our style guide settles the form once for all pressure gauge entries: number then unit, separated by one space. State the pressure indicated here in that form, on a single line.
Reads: 0.1 MPa
